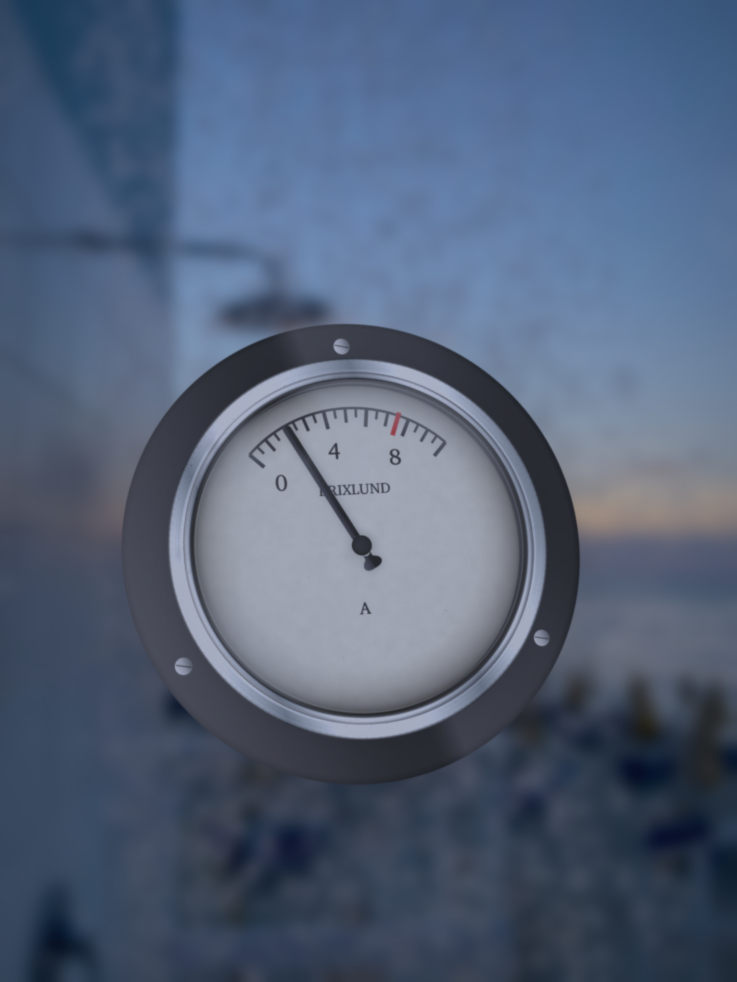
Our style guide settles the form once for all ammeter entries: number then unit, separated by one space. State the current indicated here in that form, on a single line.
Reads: 2 A
